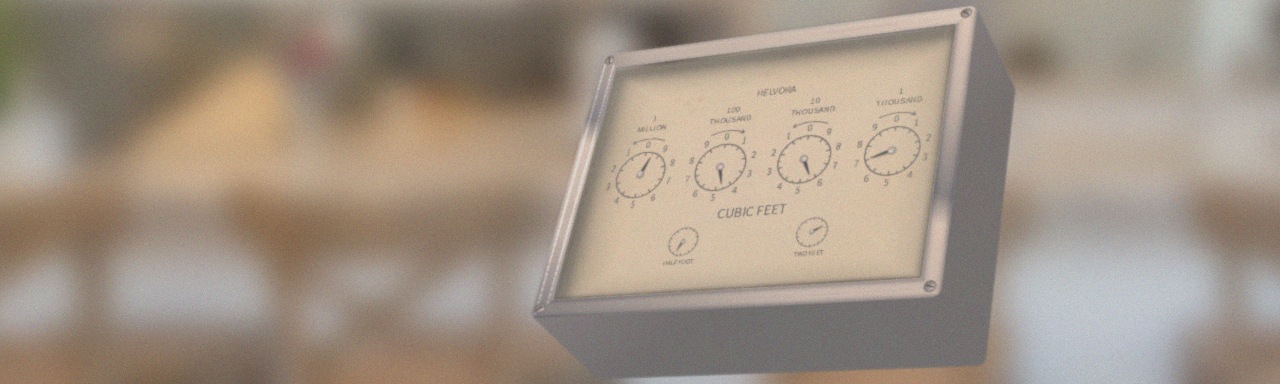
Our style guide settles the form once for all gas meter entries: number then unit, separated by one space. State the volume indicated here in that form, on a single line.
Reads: 945700 ft³
